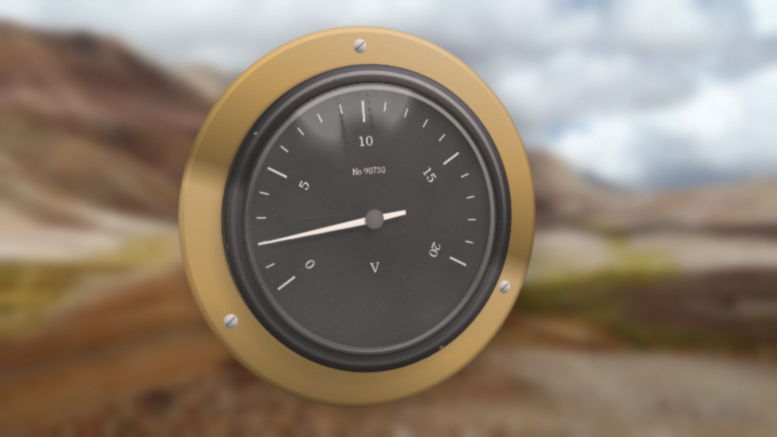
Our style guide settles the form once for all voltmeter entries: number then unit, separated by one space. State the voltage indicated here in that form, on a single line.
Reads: 2 V
